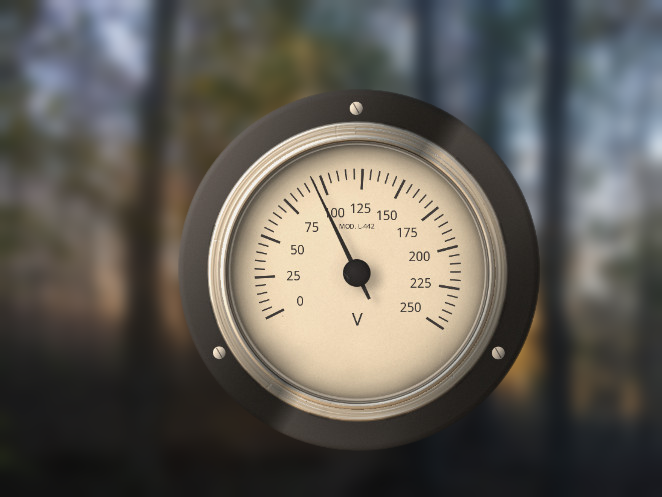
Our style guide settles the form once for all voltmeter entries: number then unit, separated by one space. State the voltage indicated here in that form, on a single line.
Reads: 95 V
